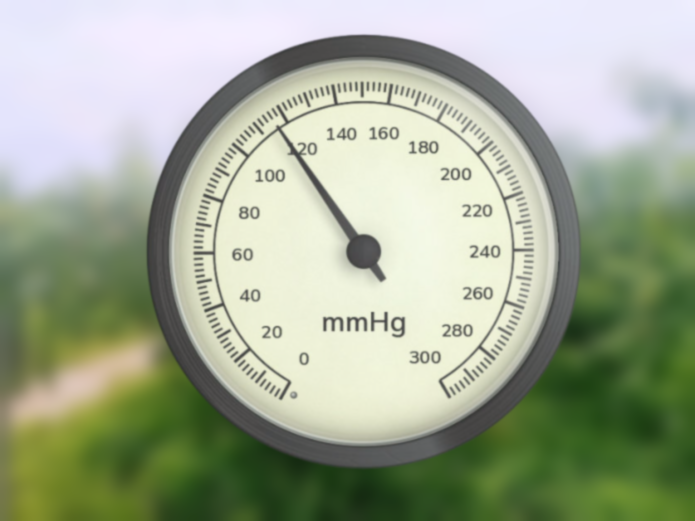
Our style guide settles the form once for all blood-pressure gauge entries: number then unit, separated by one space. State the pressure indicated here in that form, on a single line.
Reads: 116 mmHg
